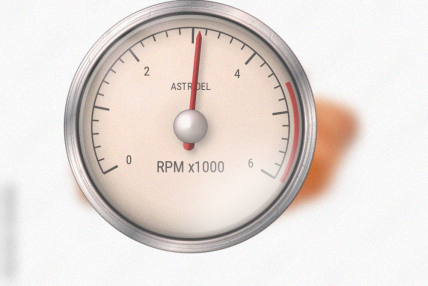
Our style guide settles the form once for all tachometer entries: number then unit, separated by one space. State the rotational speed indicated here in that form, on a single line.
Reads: 3100 rpm
